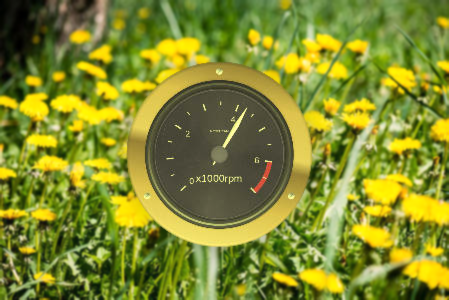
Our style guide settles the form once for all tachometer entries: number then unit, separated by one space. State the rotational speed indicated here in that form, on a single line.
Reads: 4250 rpm
